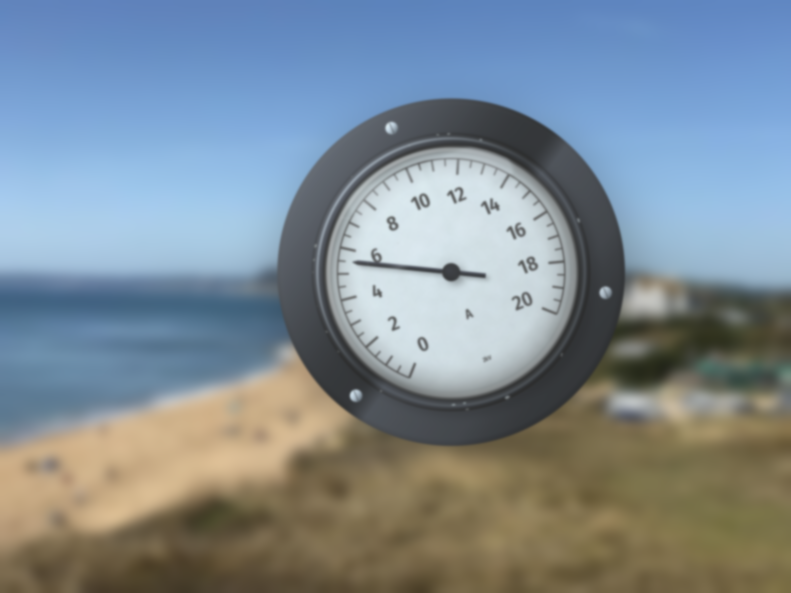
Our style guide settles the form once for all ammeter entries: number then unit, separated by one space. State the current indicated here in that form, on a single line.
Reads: 5.5 A
